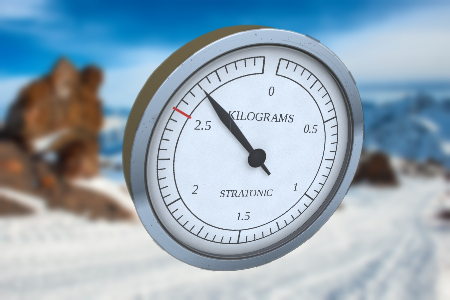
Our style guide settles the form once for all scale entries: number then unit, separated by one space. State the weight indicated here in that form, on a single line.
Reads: 2.65 kg
